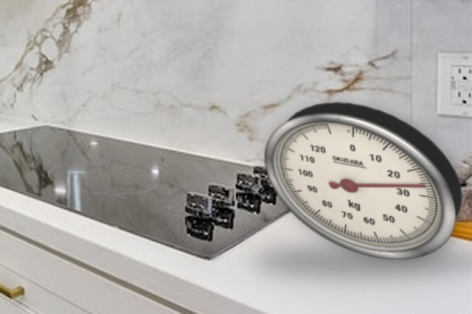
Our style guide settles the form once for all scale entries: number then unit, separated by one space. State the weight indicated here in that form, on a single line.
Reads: 25 kg
